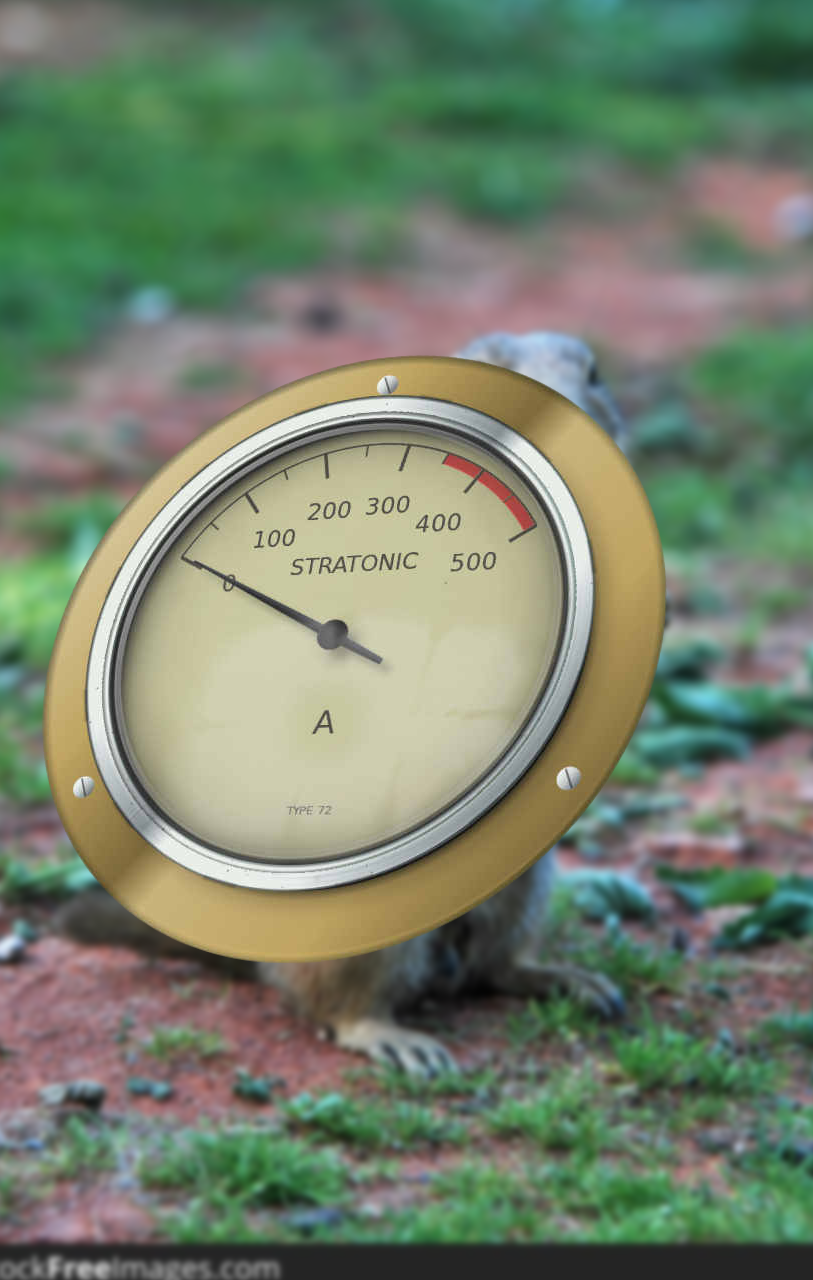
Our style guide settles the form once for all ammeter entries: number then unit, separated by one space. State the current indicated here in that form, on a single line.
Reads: 0 A
